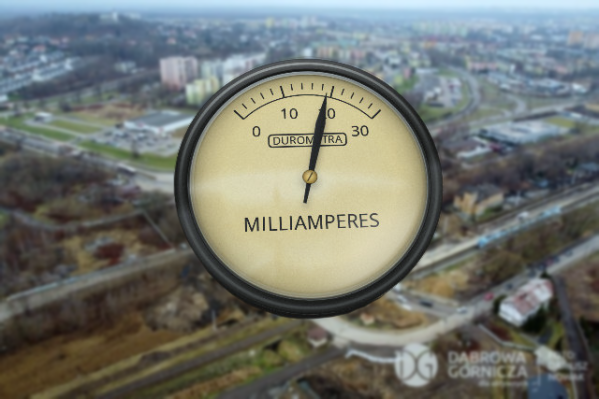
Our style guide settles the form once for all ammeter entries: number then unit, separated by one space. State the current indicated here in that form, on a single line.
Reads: 19 mA
